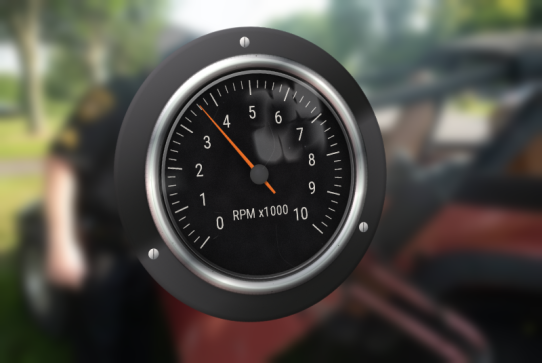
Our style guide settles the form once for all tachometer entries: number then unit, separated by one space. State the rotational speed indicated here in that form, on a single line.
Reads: 3600 rpm
